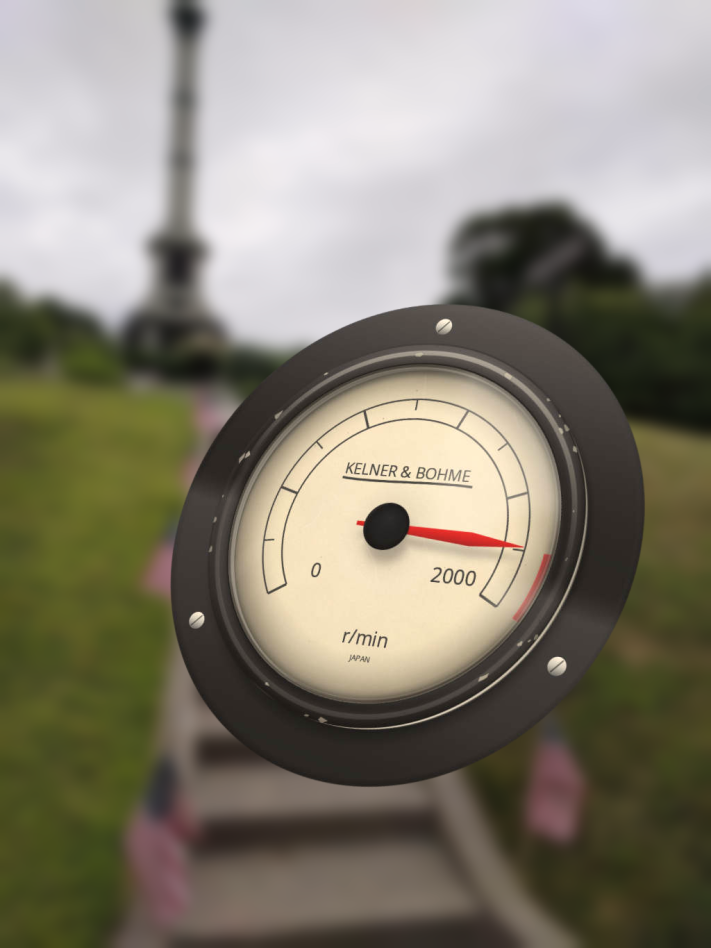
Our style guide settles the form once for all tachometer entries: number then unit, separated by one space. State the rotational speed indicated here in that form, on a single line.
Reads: 1800 rpm
